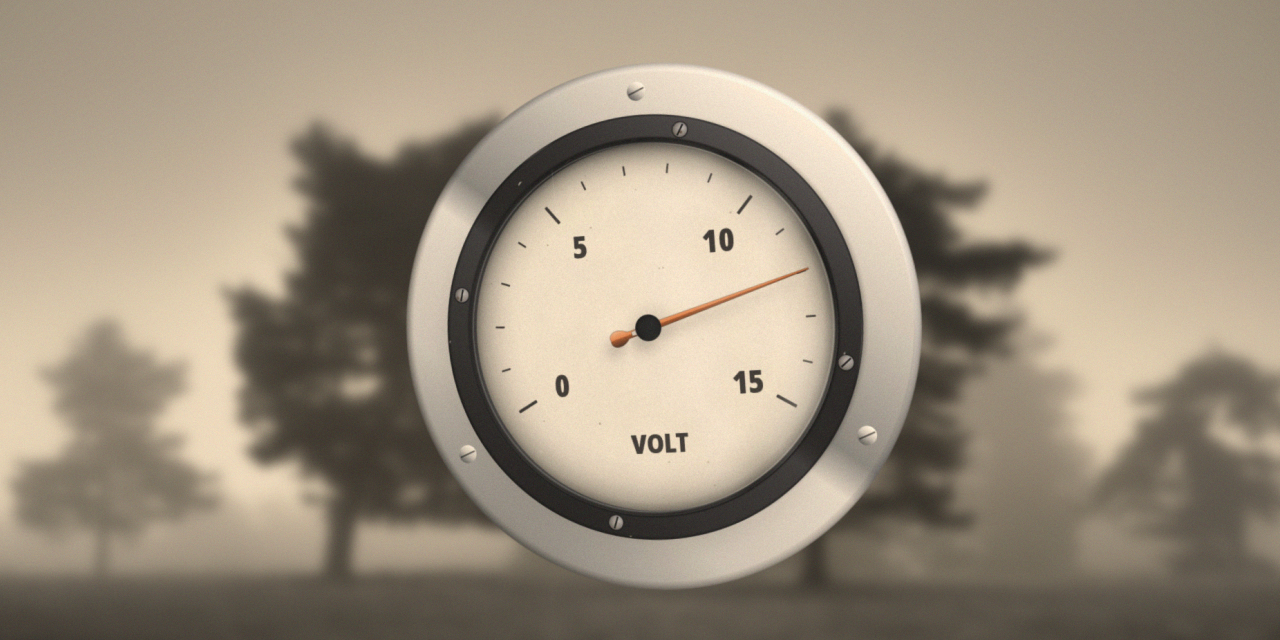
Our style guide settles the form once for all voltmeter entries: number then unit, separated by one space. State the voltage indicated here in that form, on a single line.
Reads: 12 V
